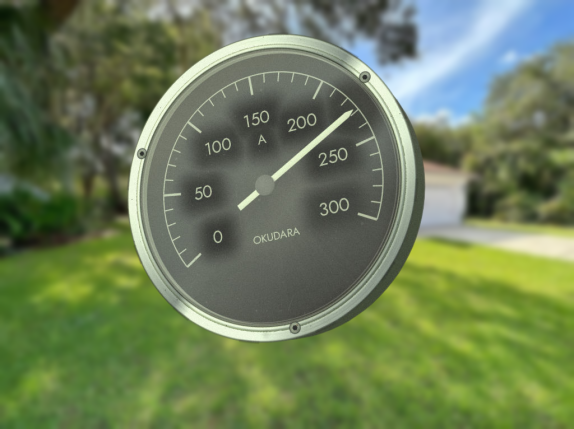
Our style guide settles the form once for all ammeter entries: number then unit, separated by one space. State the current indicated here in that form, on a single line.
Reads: 230 A
